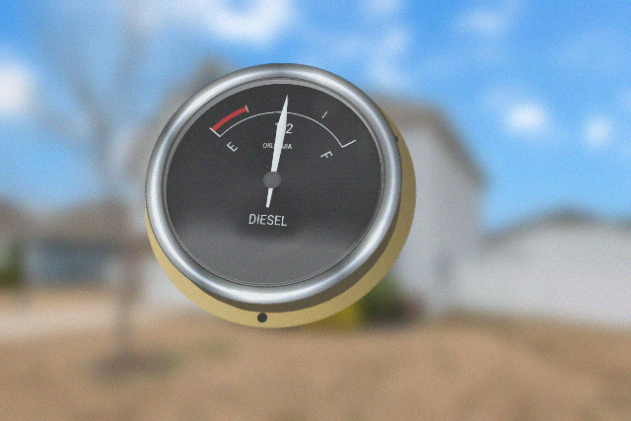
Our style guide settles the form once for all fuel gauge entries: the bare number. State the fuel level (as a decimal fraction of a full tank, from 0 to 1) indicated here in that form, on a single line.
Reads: 0.5
